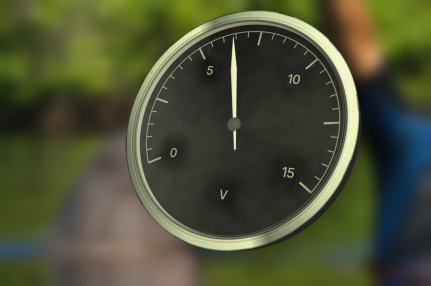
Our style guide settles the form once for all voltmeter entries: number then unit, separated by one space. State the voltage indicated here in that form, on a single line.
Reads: 6.5 V
